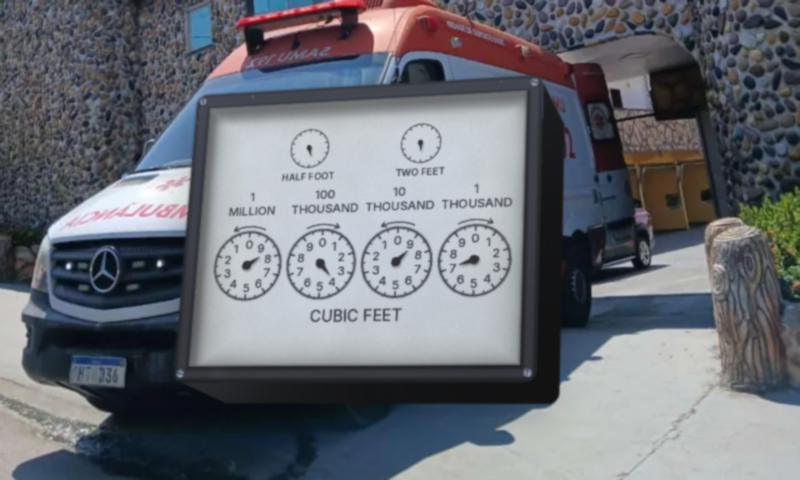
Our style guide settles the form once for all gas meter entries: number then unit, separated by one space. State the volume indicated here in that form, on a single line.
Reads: 838700 ft³
